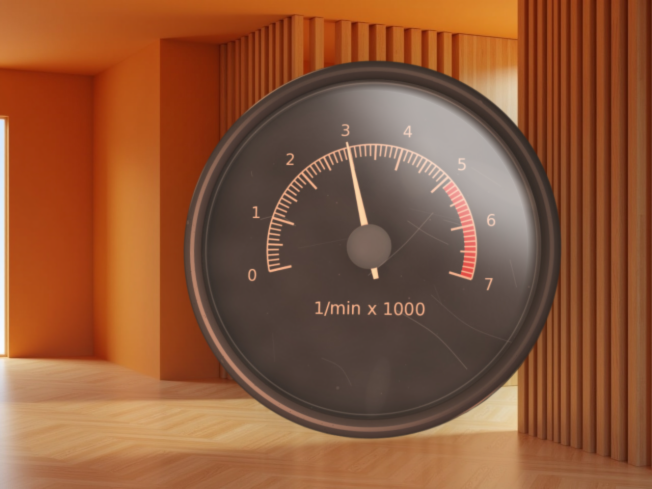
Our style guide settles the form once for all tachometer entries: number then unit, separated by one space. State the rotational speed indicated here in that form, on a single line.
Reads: 3000 rpm
